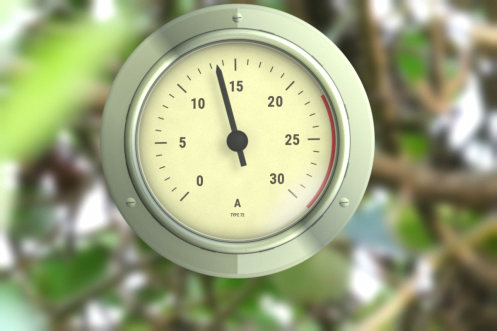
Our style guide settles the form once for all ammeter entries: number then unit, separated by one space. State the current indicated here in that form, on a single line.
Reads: 13.5 A
